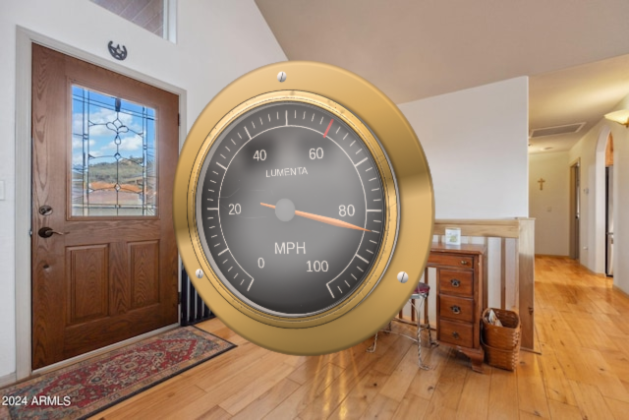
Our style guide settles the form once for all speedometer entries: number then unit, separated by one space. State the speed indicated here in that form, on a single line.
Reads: 84 mph
